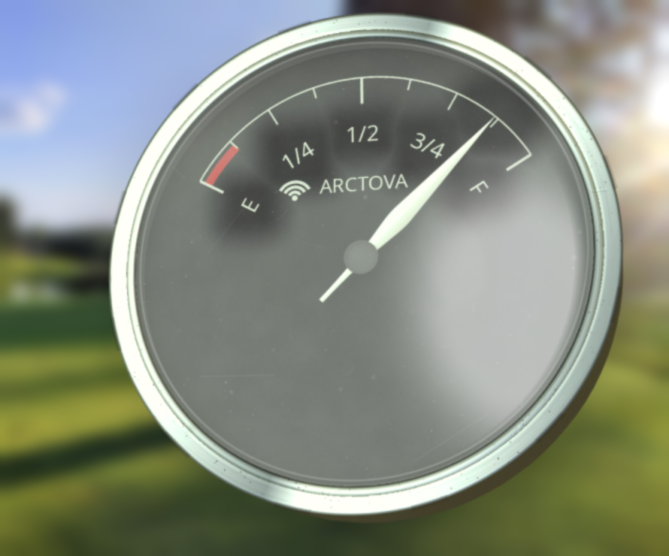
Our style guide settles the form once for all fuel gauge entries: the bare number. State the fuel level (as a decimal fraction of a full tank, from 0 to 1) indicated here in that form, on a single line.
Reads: 0.875
